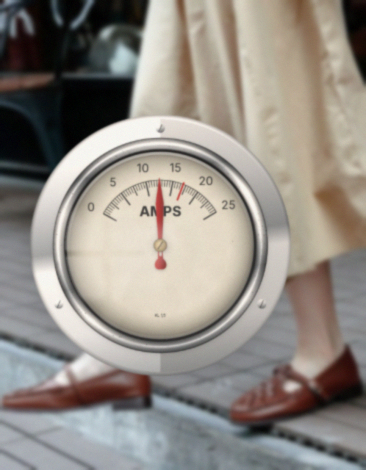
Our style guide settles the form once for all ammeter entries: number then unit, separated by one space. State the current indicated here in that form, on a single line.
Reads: 12.5 A
